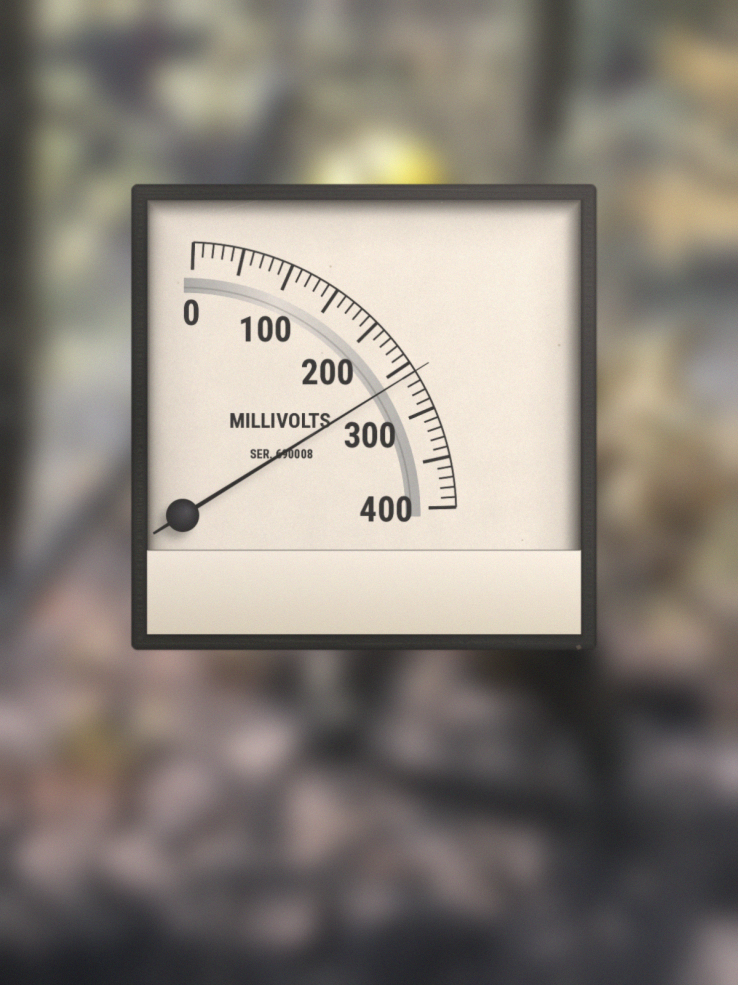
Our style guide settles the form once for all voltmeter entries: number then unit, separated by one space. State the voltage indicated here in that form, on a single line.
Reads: 260 mV
